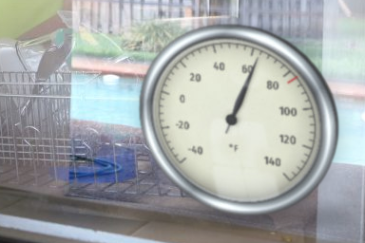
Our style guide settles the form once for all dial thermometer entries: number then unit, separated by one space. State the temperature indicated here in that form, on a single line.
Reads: 64 °F
